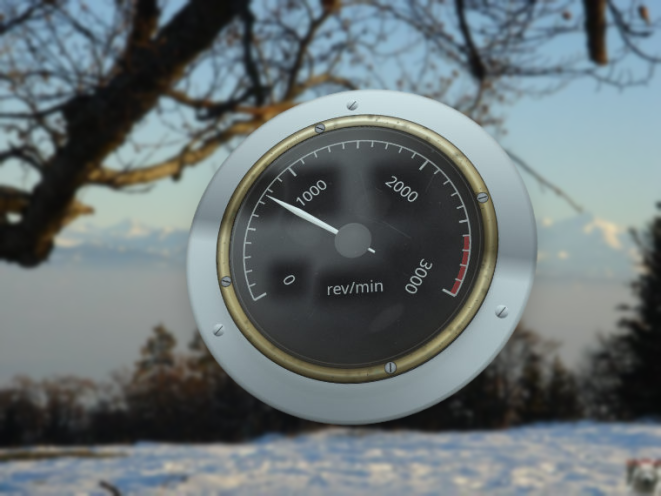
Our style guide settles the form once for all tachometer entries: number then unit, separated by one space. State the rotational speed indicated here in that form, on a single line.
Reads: 750 rpm
